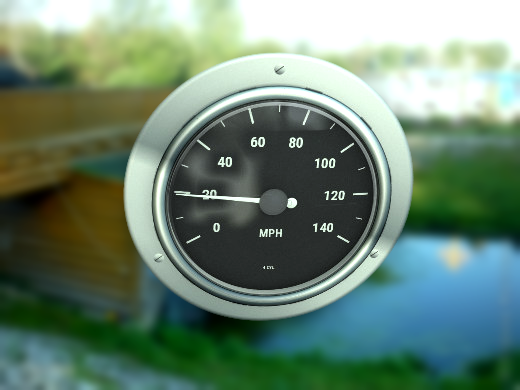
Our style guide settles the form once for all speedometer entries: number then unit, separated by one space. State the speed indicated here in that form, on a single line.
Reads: 20 mph
